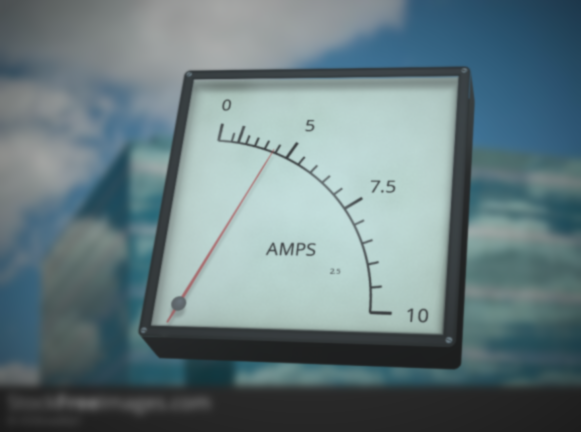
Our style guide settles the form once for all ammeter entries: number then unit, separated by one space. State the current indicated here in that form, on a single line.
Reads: 4.5 A
